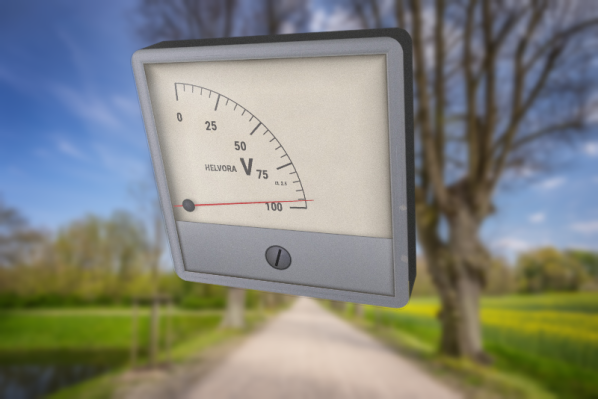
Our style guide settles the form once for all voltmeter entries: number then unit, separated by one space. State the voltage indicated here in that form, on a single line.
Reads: 95 V
